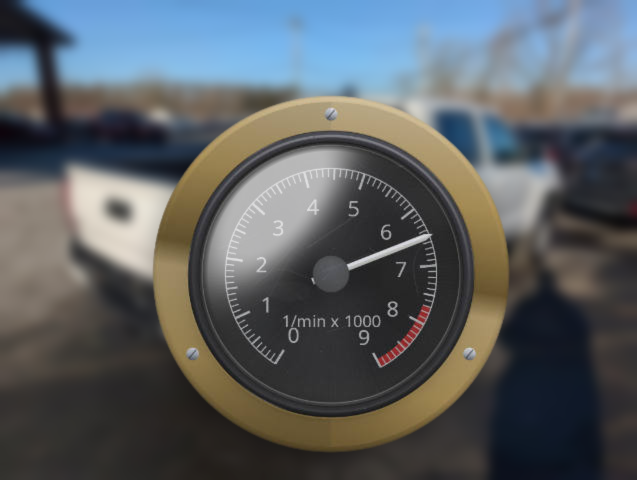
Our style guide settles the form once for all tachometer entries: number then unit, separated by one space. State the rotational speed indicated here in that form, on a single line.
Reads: 6500 rpm
